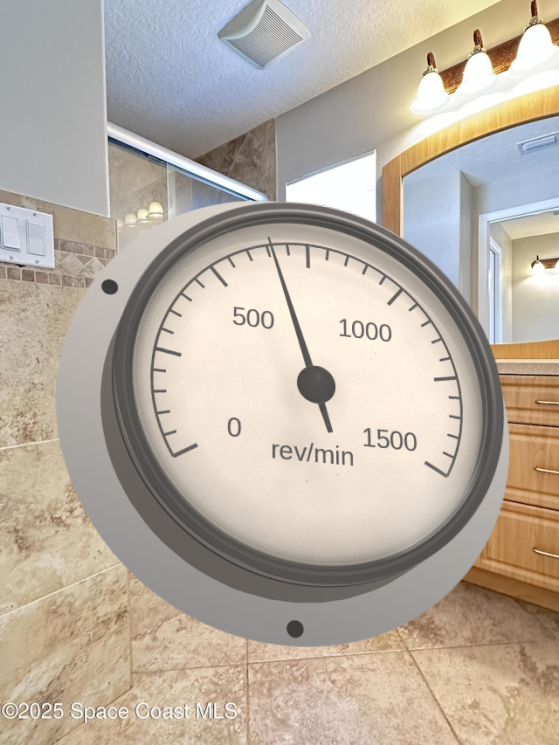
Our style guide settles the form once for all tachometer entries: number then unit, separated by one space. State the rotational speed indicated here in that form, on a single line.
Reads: 650 rpm
